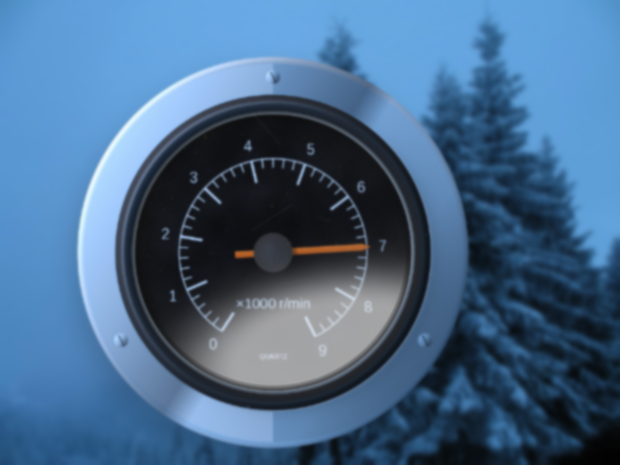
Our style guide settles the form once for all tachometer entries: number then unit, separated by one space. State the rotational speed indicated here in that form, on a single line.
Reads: 7000 rpm
